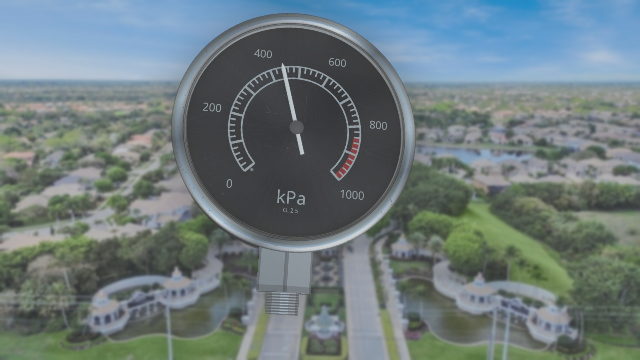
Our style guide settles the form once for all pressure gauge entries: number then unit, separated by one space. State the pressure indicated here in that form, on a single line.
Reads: 440 kPa
